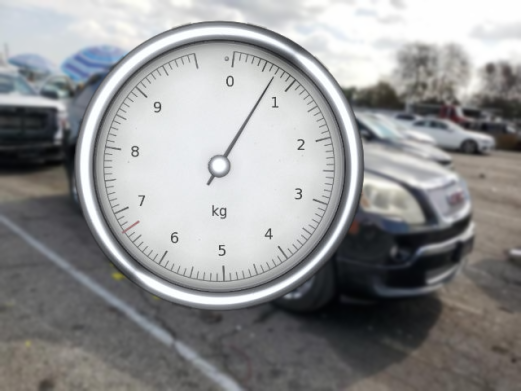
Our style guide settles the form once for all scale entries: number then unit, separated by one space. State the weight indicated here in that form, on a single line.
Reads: 0.7 kg
